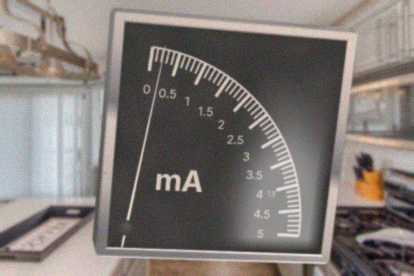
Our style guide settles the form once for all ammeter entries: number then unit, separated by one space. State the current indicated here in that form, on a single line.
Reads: 0.2 mA
